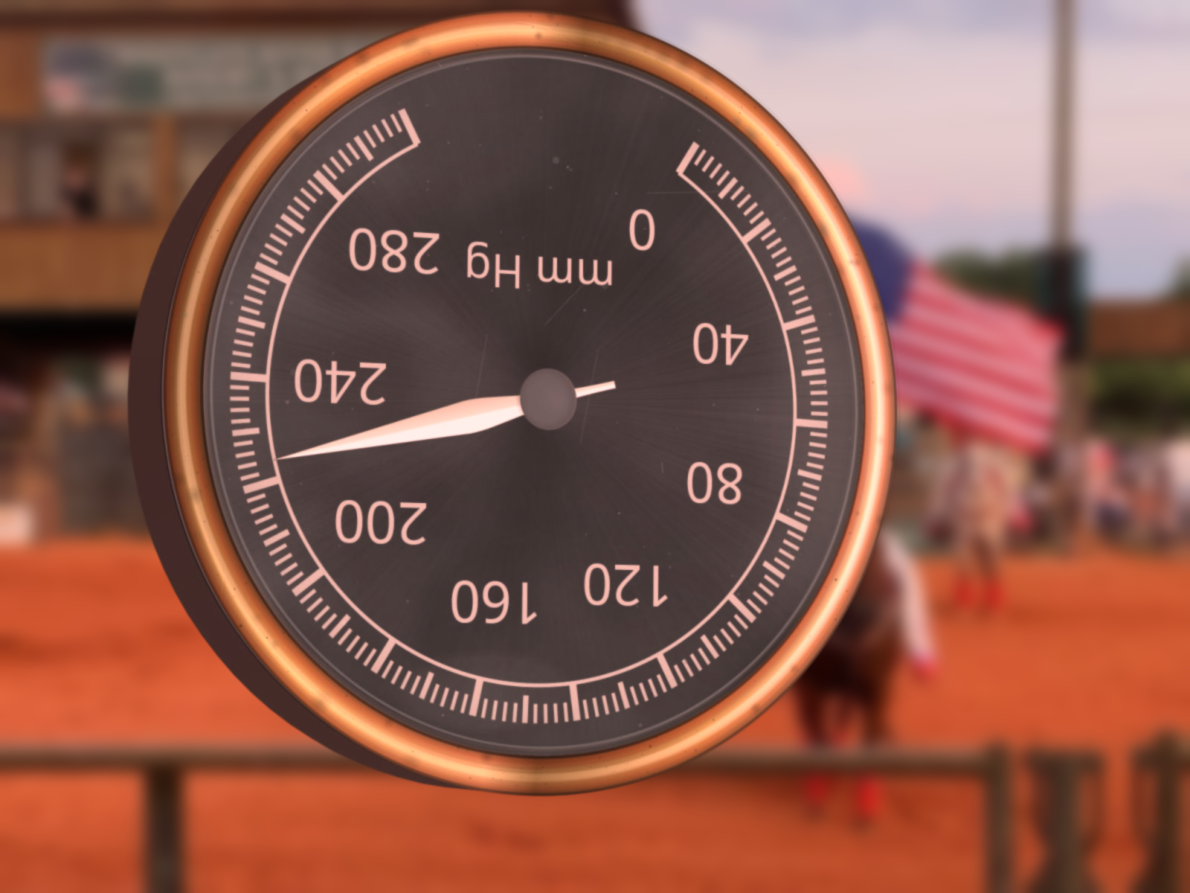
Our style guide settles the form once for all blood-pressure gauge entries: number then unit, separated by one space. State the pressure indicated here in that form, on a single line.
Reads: 224 mmHg
